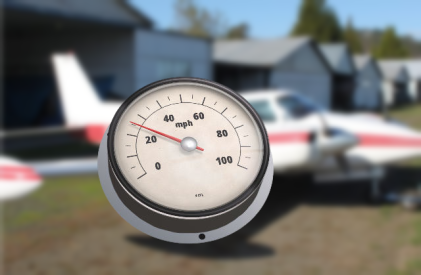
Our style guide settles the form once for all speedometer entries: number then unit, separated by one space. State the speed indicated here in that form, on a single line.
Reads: 25 mph
